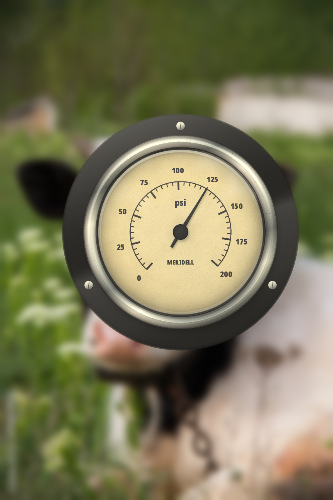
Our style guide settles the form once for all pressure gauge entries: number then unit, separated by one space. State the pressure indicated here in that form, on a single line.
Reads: 125 psi
